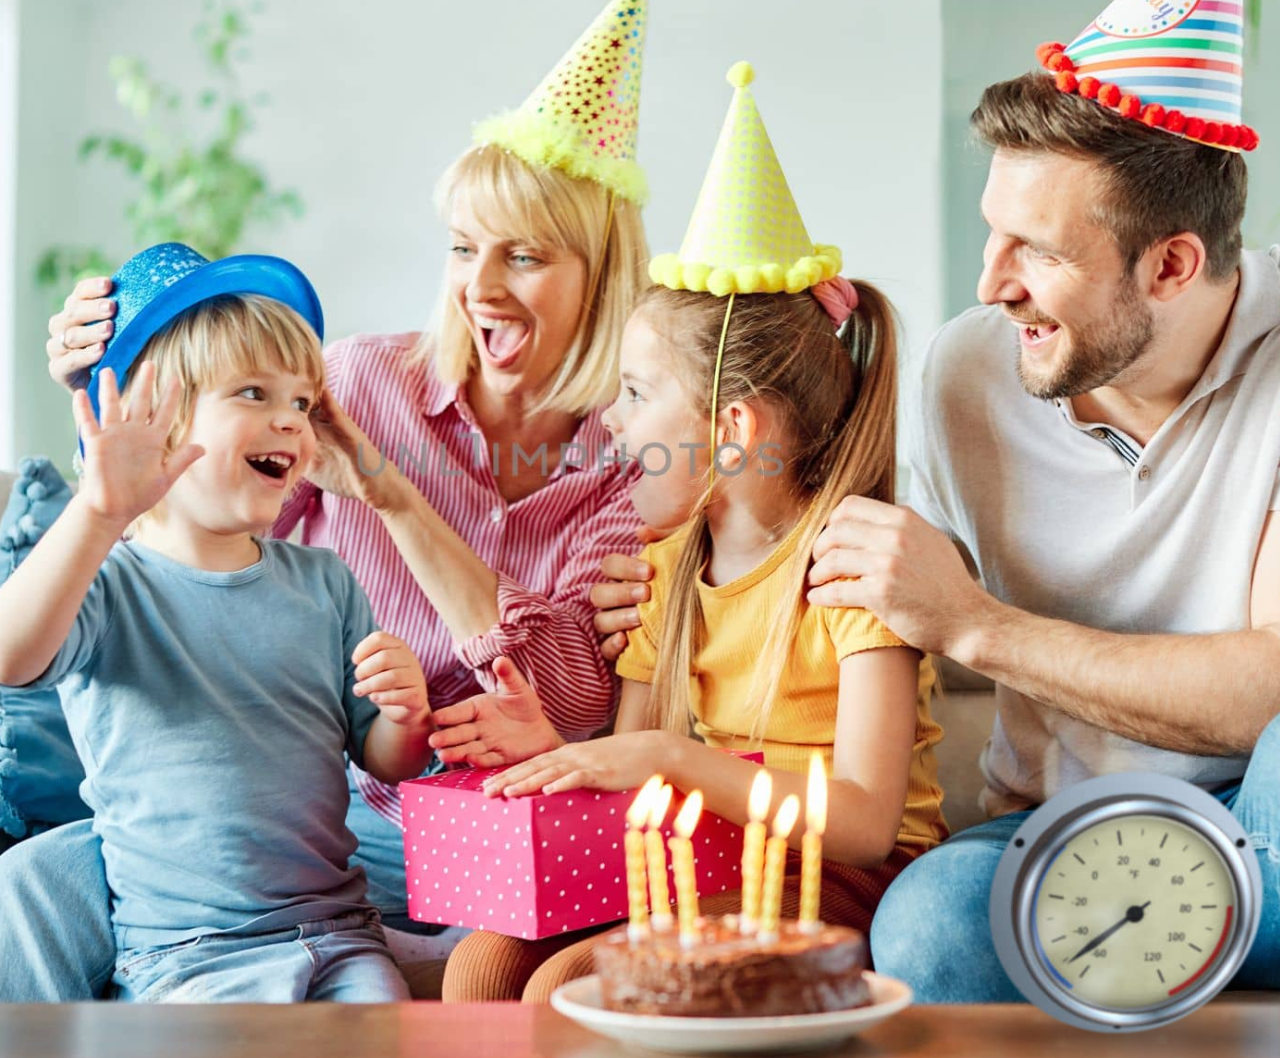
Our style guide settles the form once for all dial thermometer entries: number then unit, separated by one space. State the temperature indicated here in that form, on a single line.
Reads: -50 °F
